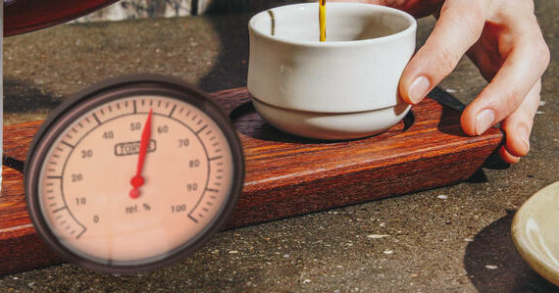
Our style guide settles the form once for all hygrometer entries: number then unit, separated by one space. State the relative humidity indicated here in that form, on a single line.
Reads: 54 %
